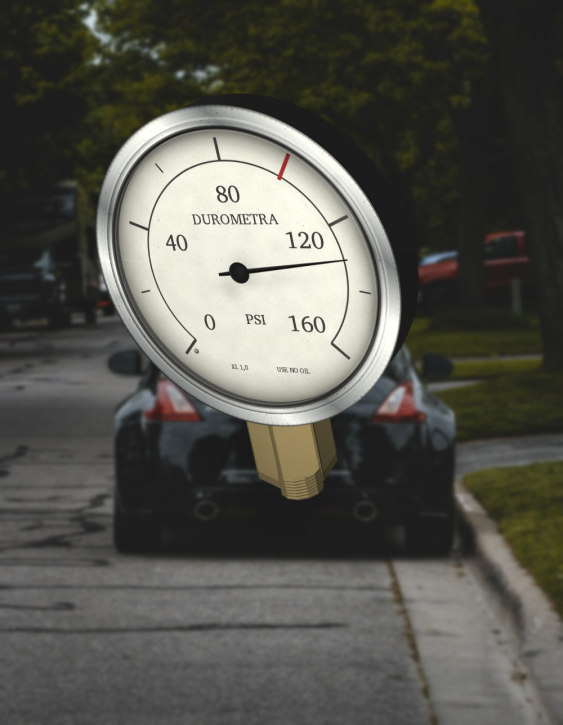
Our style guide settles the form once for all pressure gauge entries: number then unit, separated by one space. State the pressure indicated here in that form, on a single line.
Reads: 130 psi
